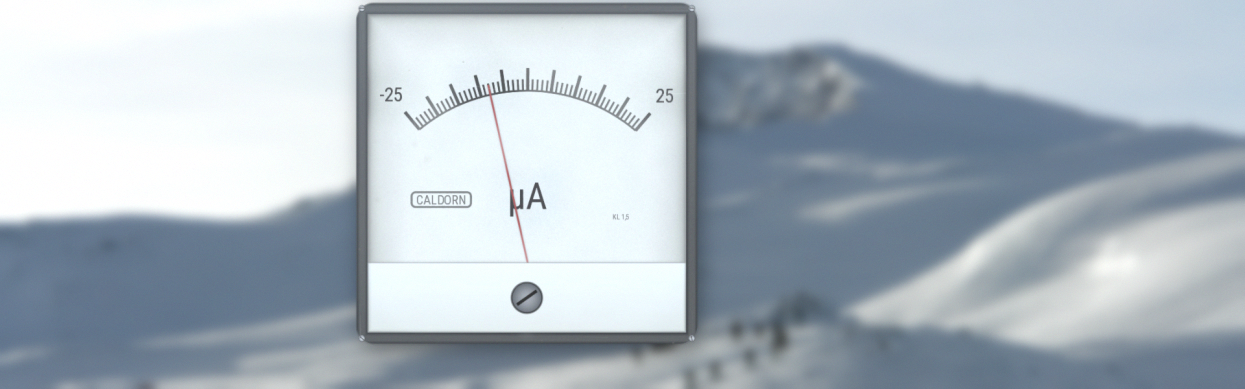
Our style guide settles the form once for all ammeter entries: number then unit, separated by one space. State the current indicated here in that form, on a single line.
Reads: -8 µA
